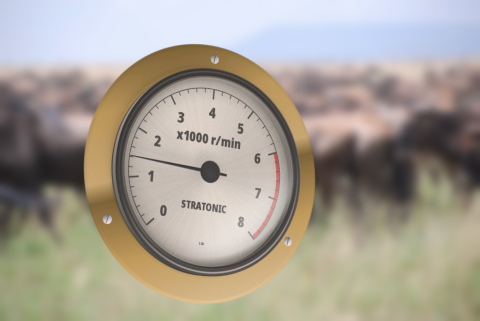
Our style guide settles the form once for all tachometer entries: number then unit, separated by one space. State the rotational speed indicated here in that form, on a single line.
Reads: 1400 rpm
